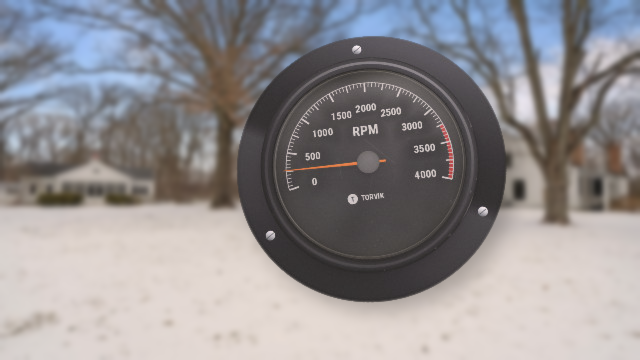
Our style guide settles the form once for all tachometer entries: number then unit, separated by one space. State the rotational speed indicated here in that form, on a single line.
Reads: 250 rpm
